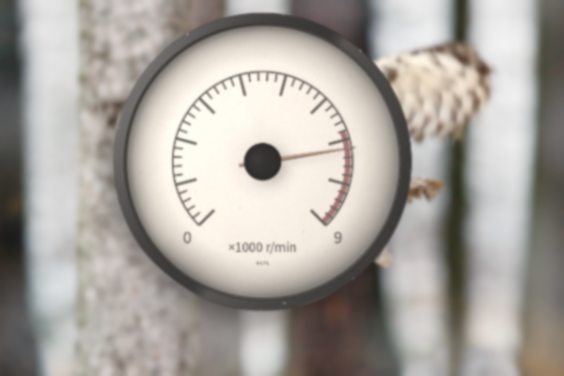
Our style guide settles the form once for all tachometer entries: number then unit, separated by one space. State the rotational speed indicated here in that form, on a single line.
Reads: 7200 rpm
